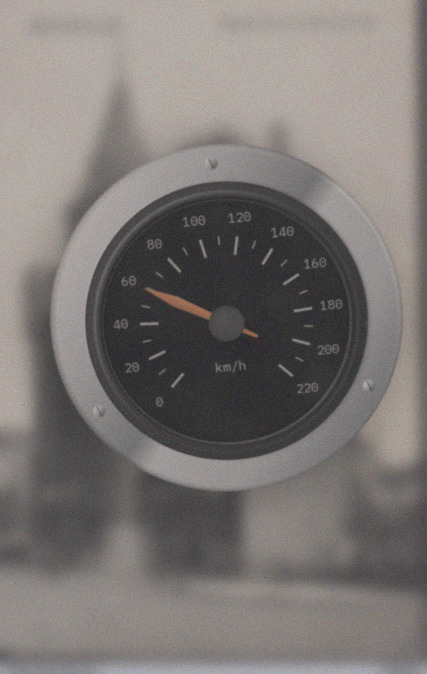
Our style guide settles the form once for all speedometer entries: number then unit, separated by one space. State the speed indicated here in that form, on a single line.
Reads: 60 km/h
